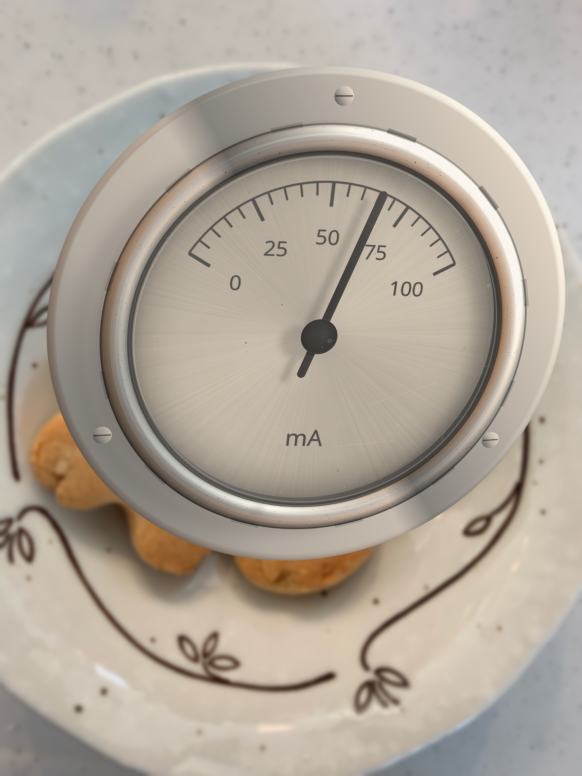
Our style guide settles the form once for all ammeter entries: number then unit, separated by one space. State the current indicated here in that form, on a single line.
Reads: 65 mA
